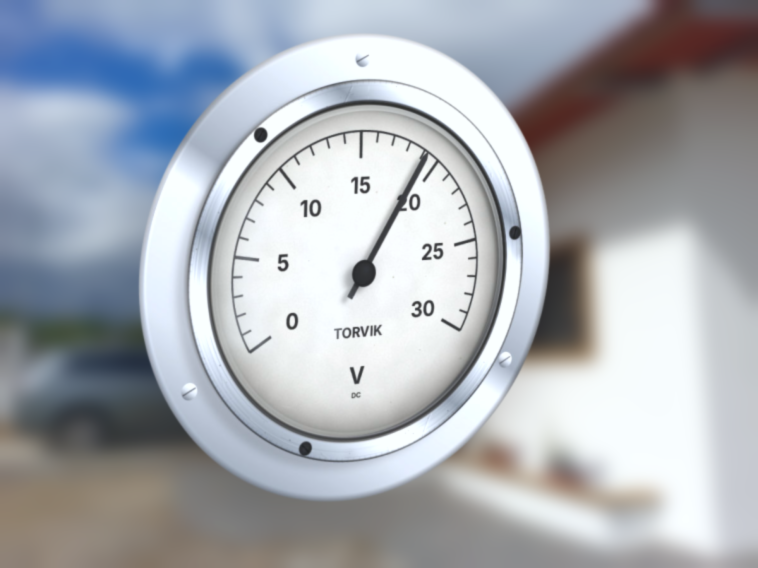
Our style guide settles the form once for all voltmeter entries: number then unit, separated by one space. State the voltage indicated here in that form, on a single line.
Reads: 19 V
